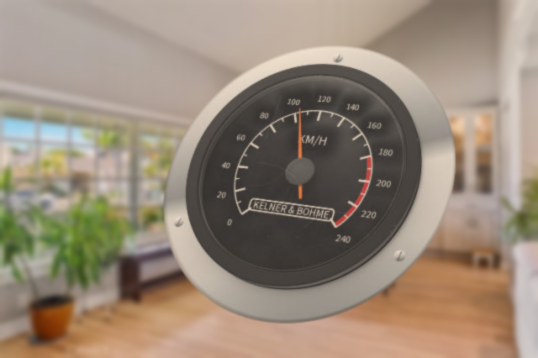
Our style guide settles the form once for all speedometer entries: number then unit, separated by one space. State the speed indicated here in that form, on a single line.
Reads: 105 km/h
